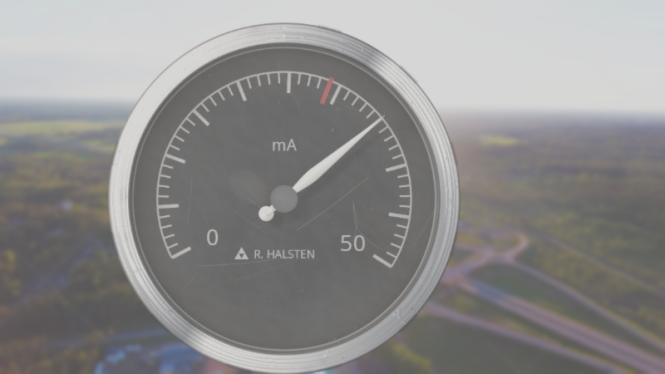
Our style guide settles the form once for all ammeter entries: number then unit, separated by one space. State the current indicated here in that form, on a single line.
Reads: 35 mA
